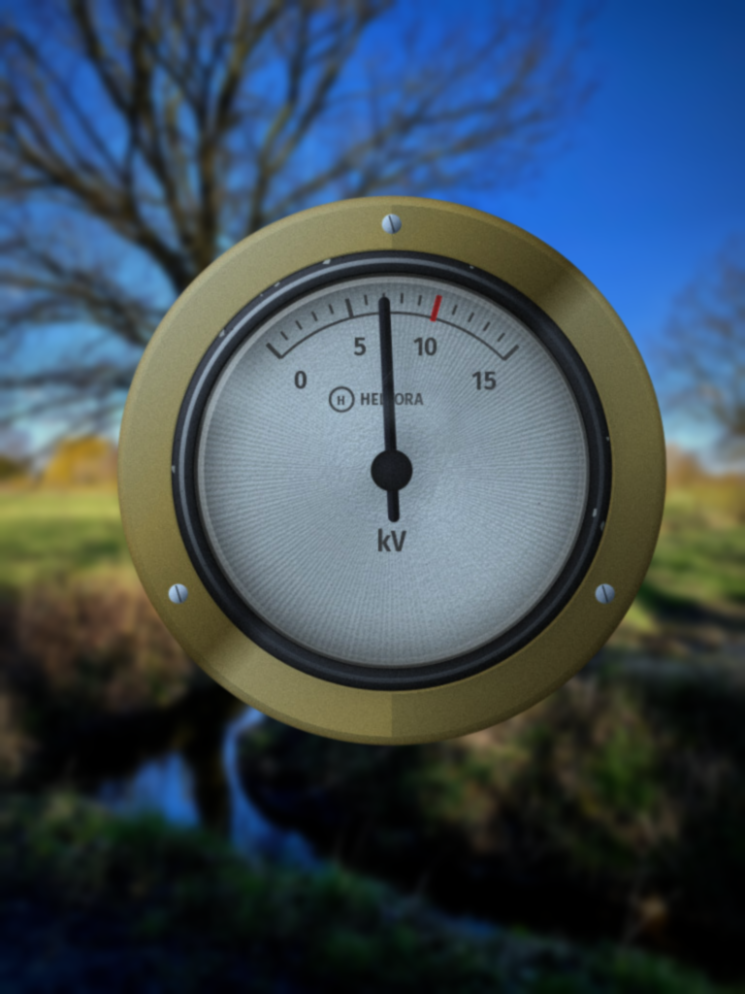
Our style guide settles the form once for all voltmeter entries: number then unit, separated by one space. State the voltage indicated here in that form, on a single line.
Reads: 7 kV
